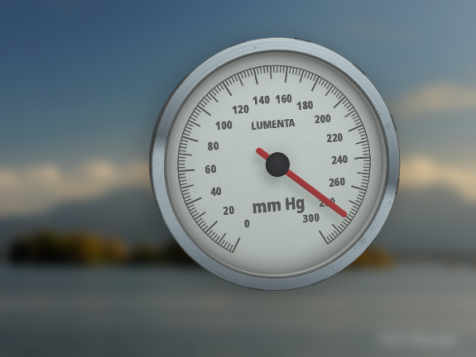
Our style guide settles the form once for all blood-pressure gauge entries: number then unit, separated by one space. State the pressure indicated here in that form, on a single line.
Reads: 280 mmHg
